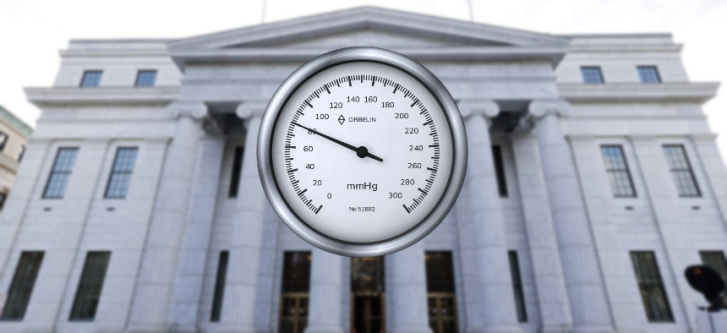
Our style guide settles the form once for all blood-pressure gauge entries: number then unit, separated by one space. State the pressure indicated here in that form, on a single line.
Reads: 80 mmHg
